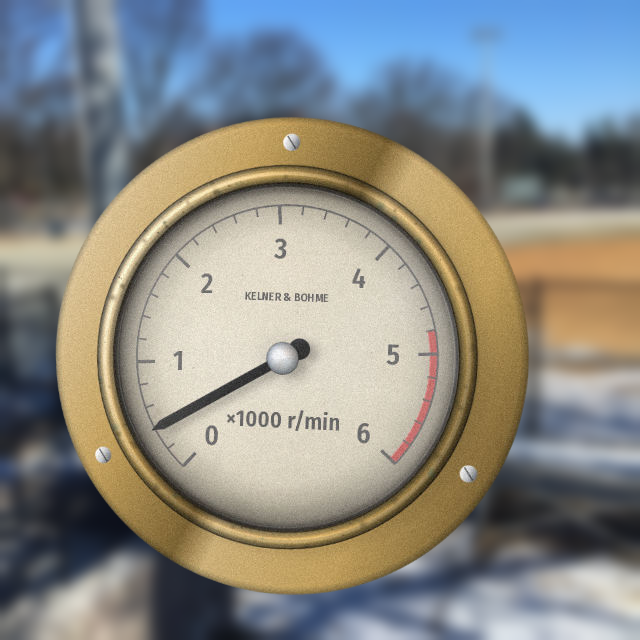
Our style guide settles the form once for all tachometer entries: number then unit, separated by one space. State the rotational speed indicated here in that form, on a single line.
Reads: 400 rpm
